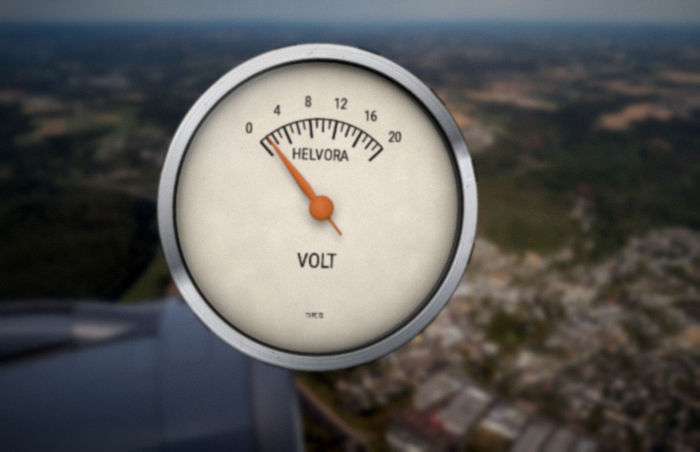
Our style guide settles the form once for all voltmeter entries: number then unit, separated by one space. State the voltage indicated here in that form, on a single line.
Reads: 1 V
